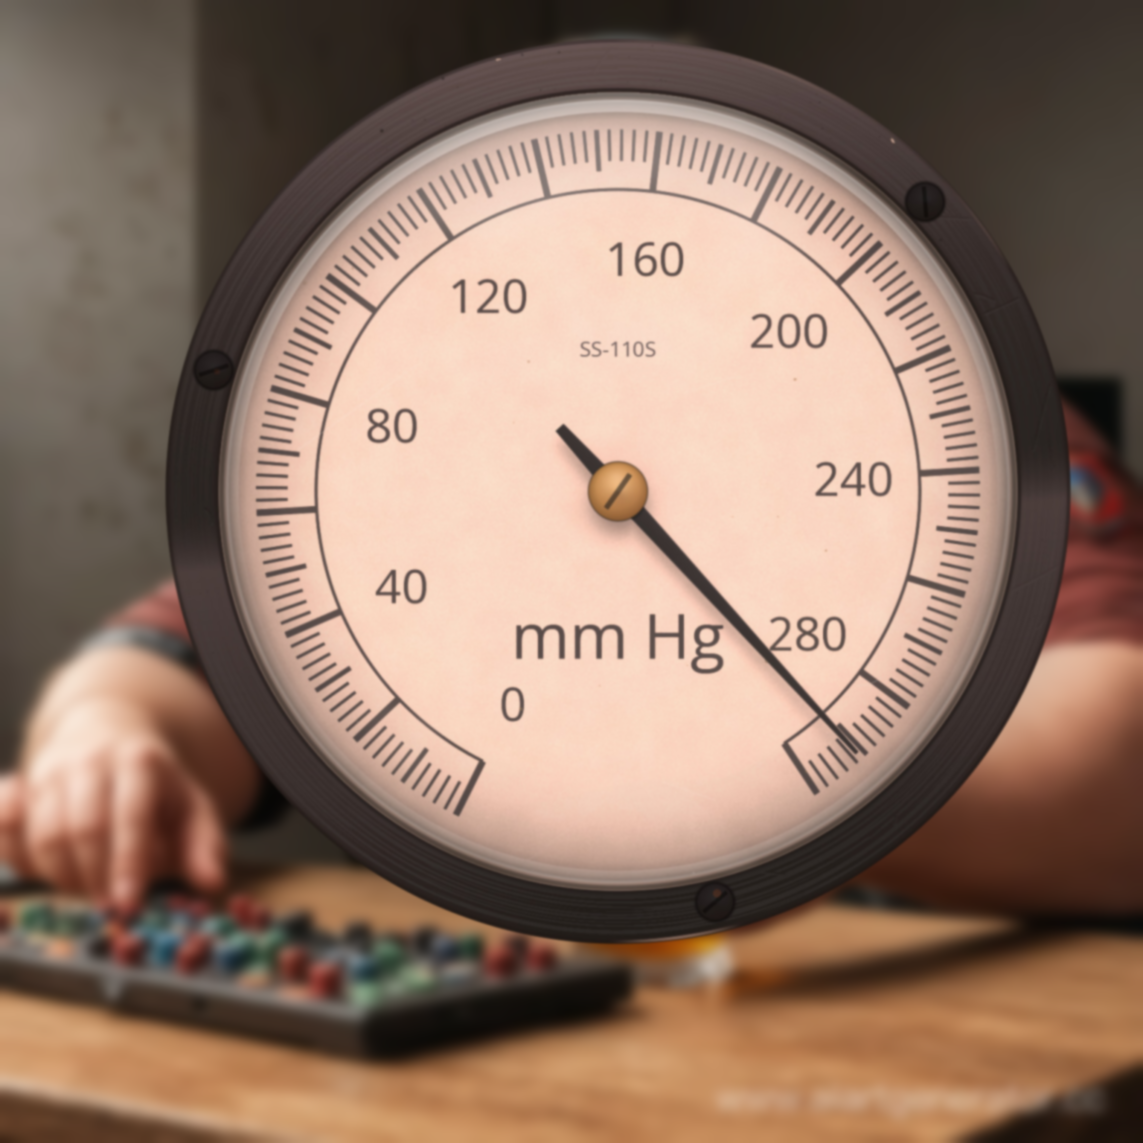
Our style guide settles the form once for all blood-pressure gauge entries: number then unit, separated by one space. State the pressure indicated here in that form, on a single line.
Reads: 291 mmHg
